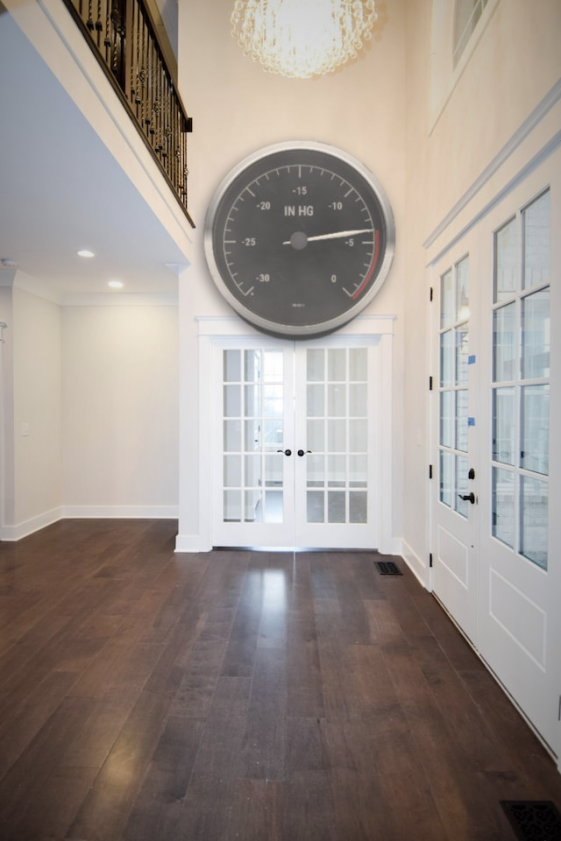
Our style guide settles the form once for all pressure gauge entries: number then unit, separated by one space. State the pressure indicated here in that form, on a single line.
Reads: -6 inHg
